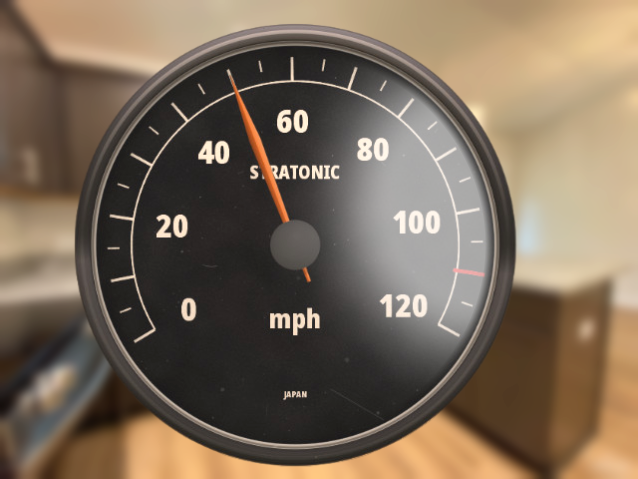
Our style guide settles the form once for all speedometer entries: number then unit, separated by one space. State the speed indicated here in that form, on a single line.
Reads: 50 mph
